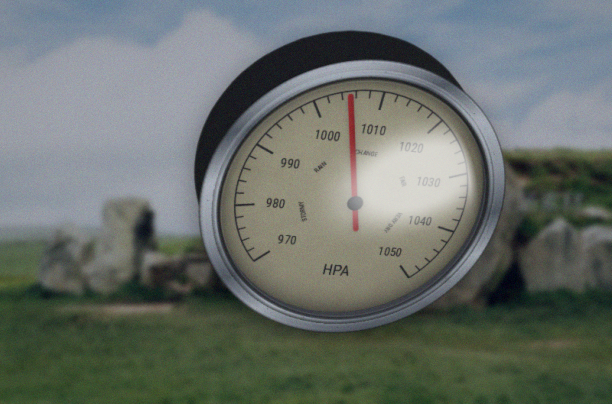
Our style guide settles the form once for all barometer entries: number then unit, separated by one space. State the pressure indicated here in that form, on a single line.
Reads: 1005 hPa
